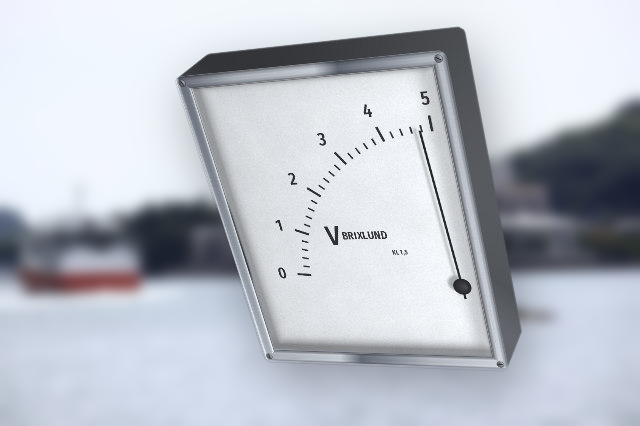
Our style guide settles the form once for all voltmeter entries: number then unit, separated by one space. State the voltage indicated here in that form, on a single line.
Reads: 4.8 V
